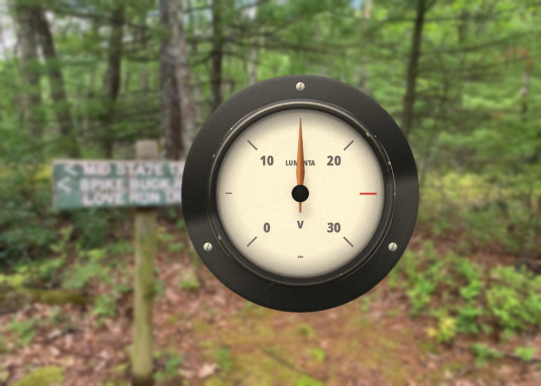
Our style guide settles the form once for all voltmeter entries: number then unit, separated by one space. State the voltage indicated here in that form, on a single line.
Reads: 15 V
